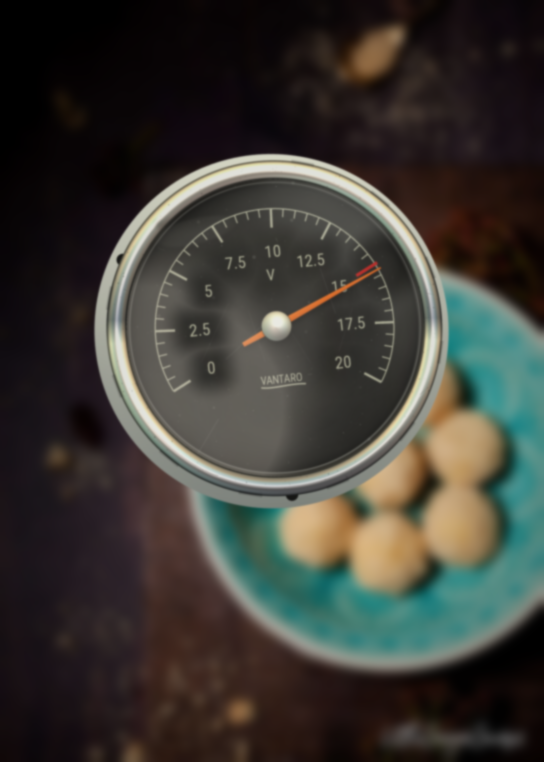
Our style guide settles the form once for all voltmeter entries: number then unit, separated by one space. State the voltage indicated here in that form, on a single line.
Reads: 15.25 V
